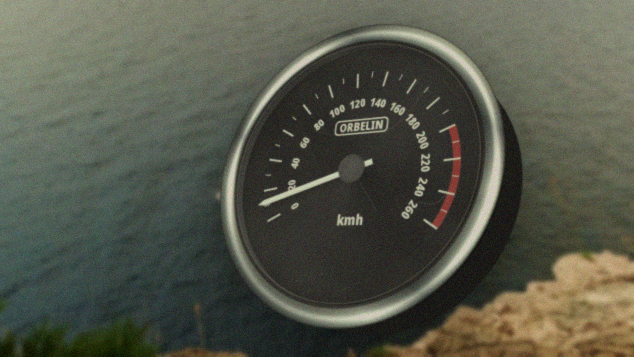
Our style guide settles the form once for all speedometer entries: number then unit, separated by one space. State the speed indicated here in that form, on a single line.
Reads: 10 km/h
